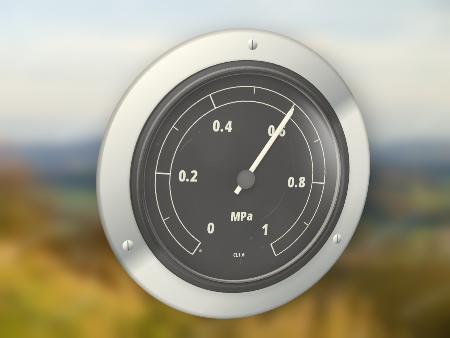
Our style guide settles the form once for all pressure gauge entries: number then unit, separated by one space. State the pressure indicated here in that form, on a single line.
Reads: 0.6 MPa
